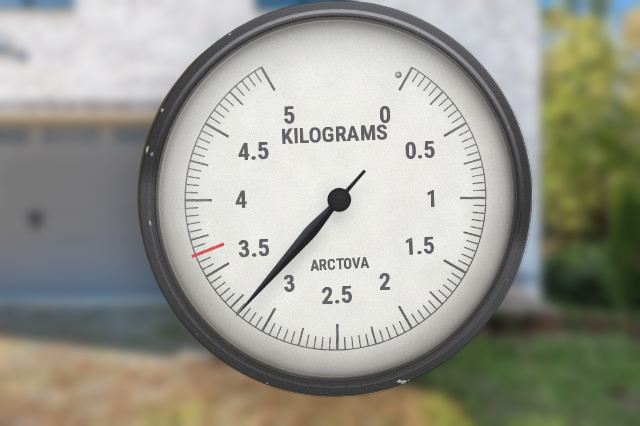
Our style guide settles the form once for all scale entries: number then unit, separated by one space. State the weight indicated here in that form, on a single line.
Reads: 3.2 kg
